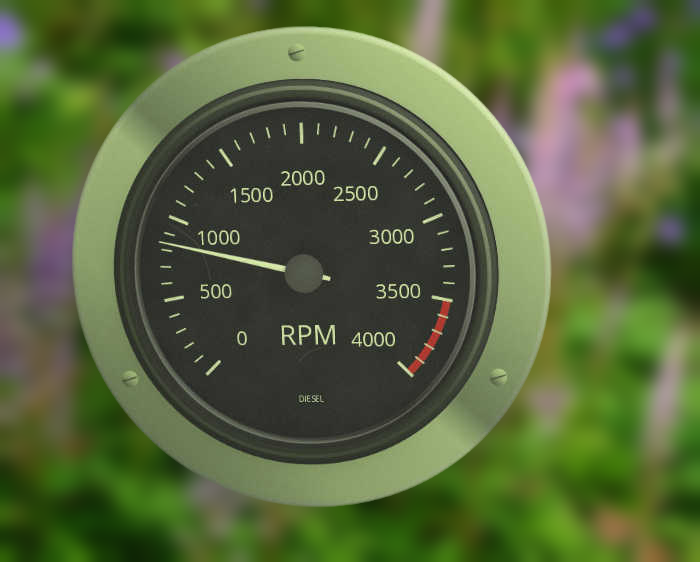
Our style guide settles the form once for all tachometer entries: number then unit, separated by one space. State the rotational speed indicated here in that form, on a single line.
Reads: 850 rpm
